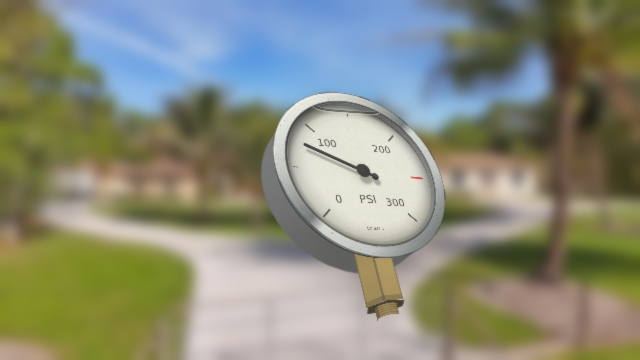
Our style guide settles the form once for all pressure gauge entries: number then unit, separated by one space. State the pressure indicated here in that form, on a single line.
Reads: 75 psi
